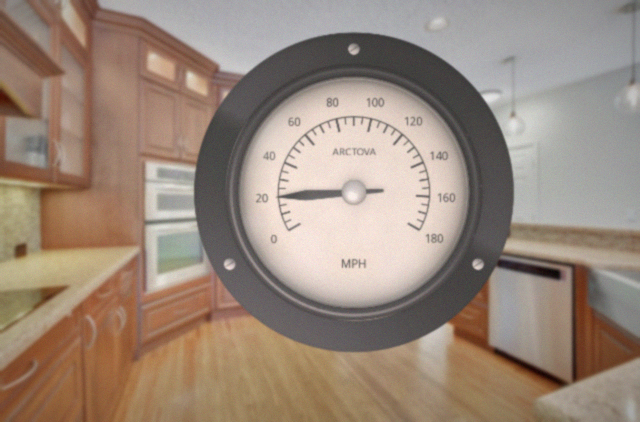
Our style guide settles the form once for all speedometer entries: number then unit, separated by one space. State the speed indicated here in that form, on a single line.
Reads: 20 mph
